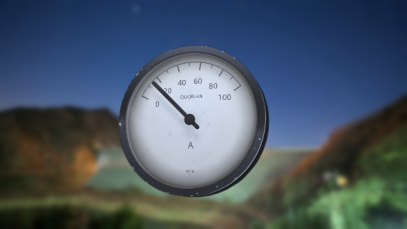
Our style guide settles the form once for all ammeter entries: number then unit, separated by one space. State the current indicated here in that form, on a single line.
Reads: 15 A
